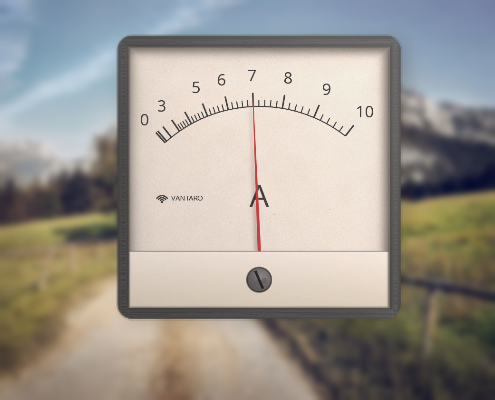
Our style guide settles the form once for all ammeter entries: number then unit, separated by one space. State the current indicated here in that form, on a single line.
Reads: 7 A
